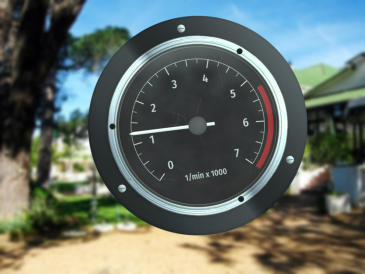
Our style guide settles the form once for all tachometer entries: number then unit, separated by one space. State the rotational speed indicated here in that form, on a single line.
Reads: 1250 rpm
